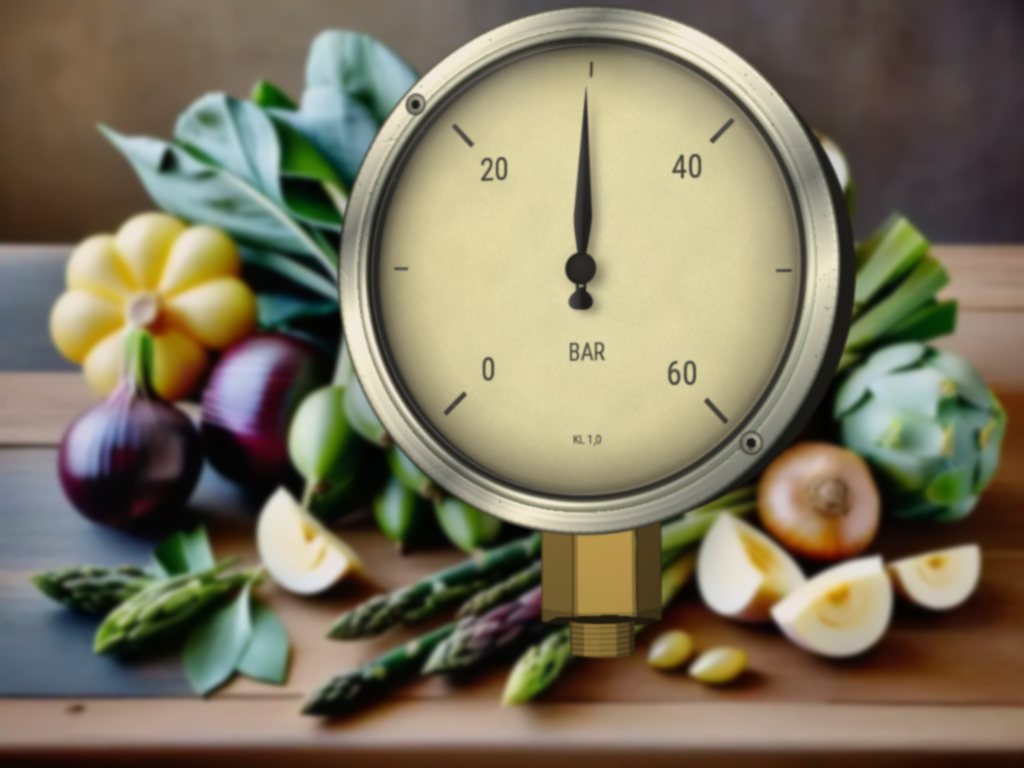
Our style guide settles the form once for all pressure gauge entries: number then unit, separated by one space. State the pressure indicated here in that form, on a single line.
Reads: 30 bar
